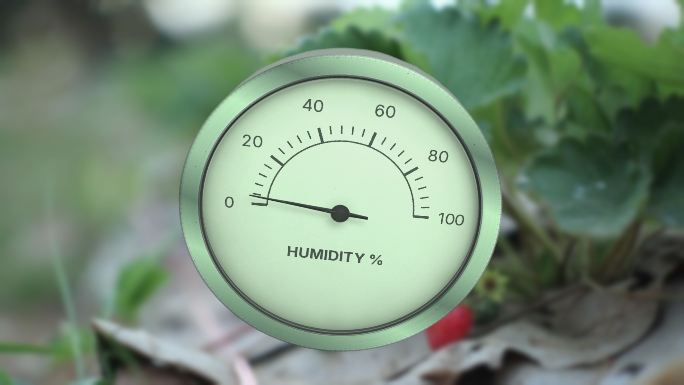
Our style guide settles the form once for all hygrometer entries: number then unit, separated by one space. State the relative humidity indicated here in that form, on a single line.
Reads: 4 %
